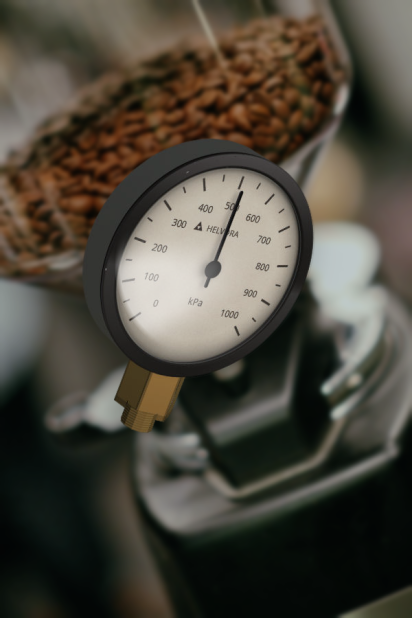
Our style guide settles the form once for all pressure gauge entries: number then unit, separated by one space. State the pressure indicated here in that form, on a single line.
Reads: 500 kPa
